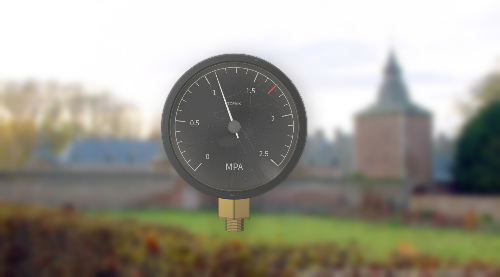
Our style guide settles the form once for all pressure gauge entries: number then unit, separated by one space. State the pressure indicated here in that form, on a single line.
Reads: 1.1 MPa
